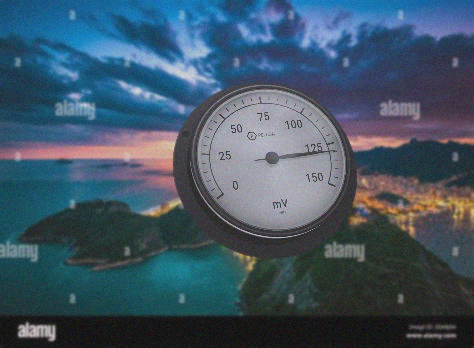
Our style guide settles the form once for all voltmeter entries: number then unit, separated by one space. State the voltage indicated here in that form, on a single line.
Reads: 130 mV
